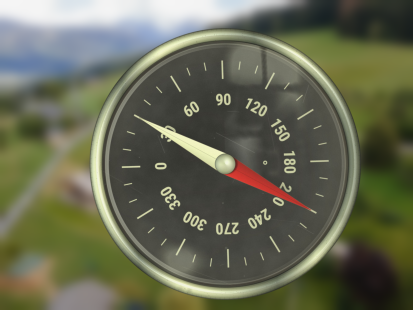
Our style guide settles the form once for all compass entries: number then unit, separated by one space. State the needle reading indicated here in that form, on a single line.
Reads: 210 °
